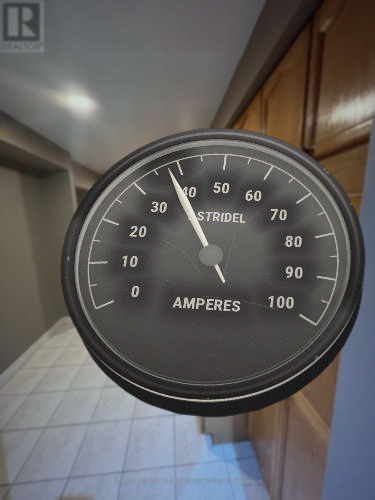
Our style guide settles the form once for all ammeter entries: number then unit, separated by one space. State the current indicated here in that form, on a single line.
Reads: 37.5 A
